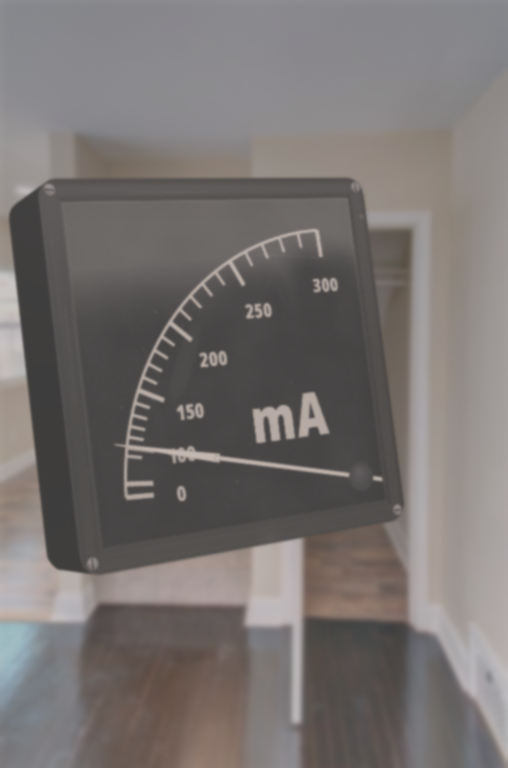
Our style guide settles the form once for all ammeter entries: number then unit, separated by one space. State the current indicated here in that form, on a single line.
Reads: 100 mA
